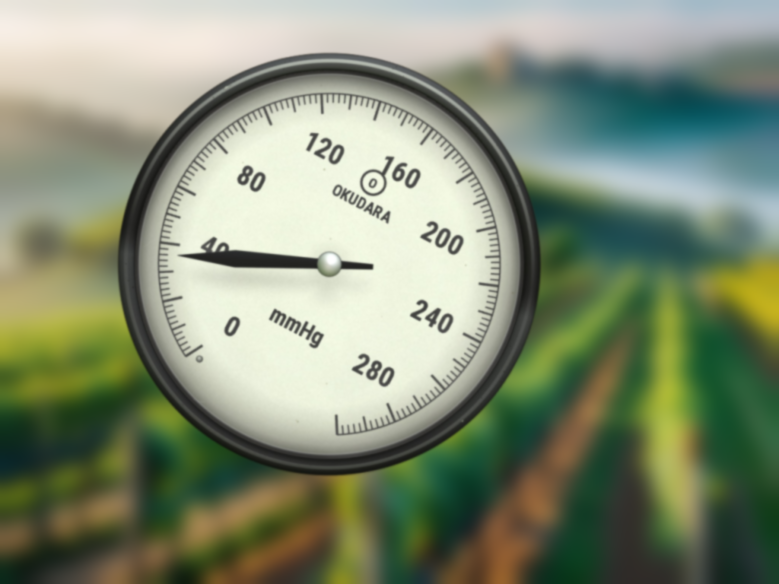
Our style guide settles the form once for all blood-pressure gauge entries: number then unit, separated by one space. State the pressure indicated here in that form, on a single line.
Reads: 36 mmHg
